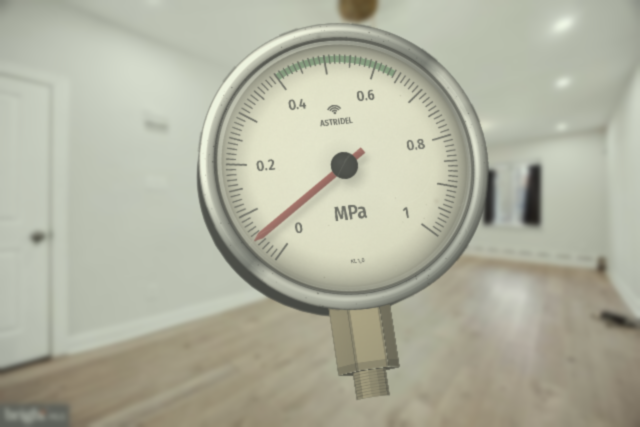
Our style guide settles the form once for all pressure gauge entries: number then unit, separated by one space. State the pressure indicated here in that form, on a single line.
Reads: 0.05 MPa
